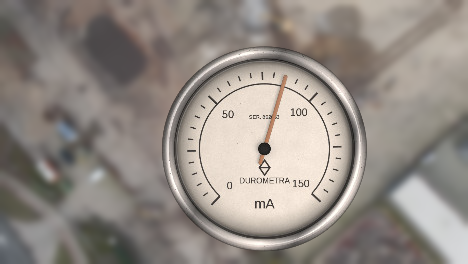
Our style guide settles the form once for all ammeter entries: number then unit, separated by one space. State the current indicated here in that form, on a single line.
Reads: 85 mA
